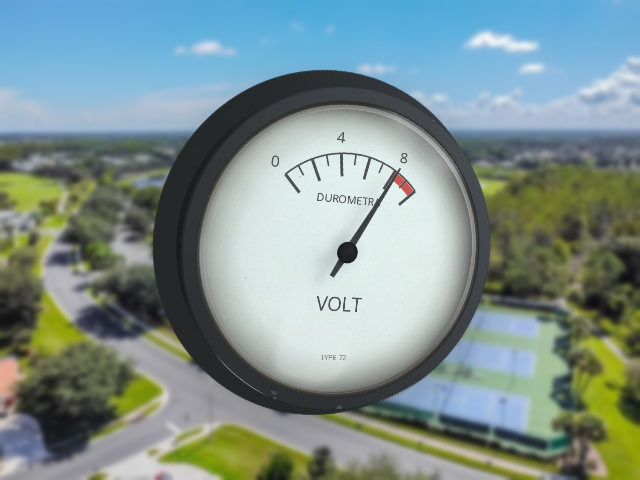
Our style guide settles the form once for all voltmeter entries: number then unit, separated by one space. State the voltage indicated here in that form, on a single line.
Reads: 8 V
